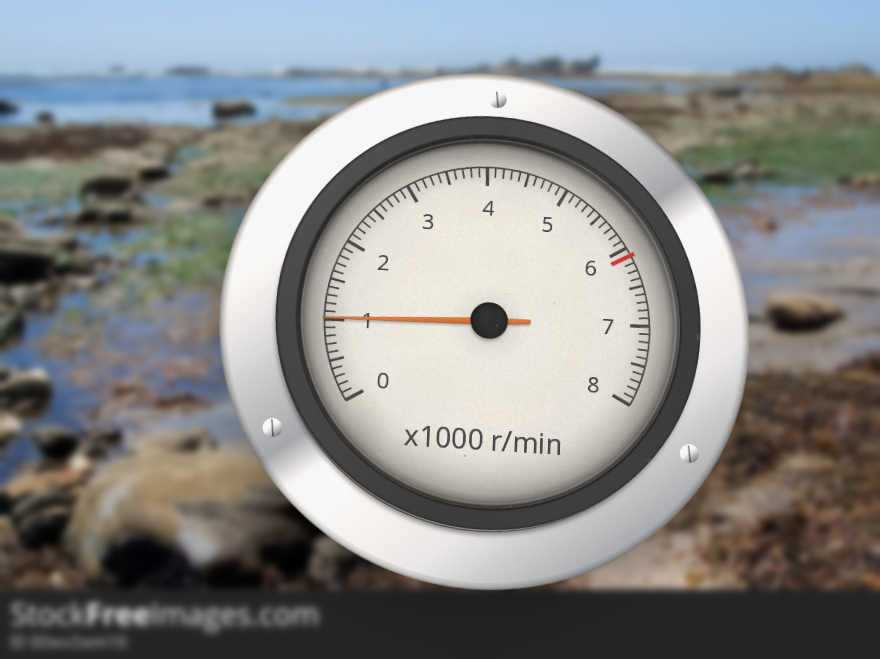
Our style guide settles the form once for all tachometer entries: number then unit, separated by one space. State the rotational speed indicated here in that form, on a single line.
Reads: 1000 rpm
